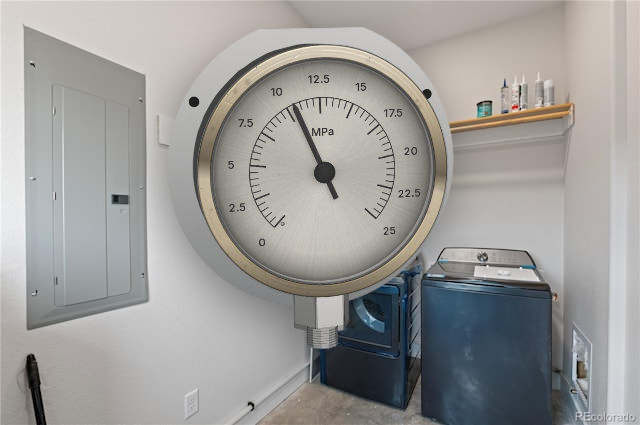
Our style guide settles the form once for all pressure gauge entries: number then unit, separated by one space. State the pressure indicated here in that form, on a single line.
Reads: 10.5 MPa
